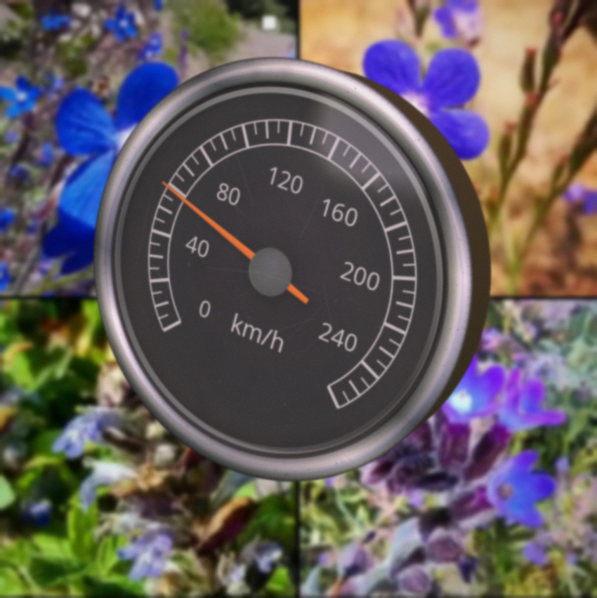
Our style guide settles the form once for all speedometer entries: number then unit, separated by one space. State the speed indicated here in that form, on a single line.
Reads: 60 km/h
